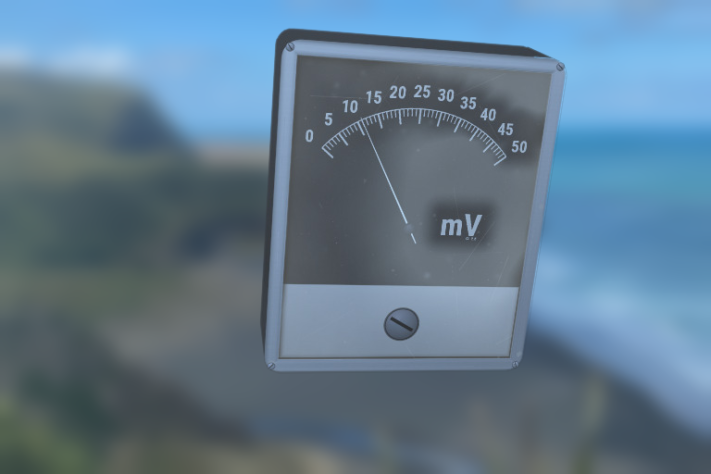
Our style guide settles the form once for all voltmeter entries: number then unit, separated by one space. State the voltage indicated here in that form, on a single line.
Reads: 11 mV
